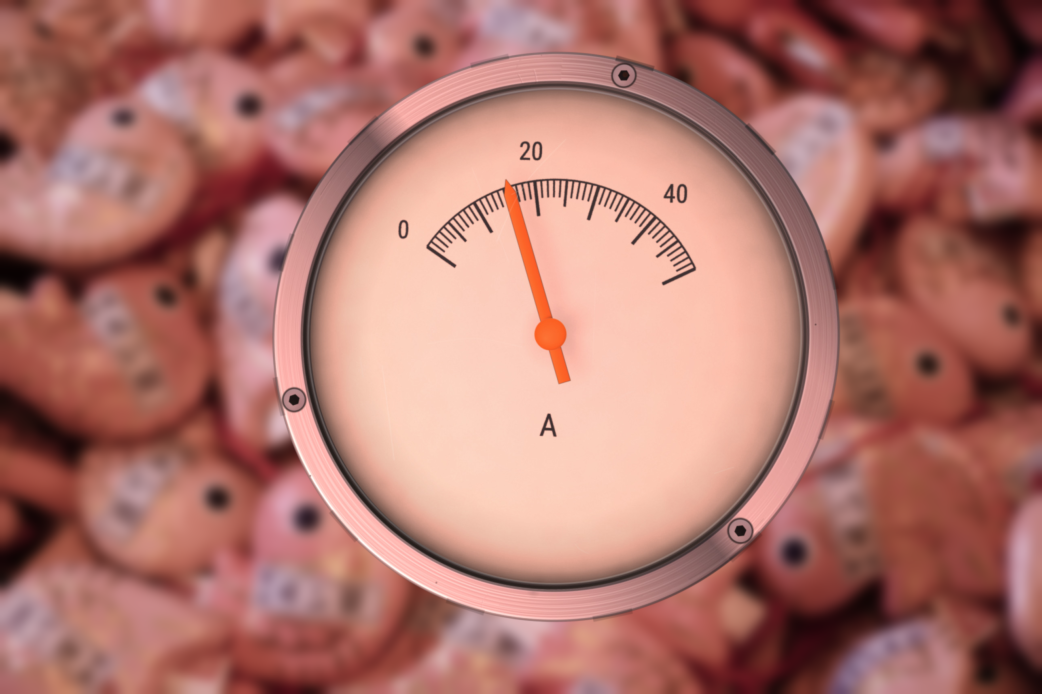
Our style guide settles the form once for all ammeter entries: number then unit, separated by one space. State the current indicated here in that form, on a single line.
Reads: 16 A
